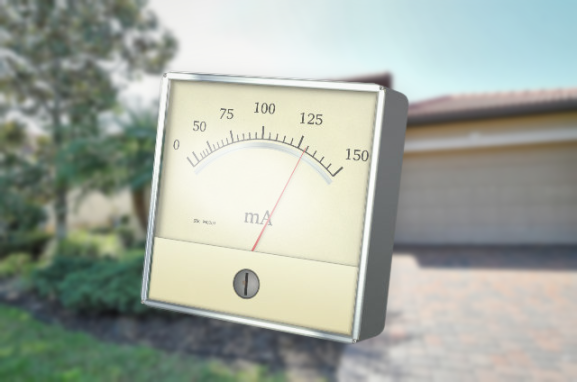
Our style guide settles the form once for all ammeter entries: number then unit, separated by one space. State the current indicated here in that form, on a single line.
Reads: 130 mA
